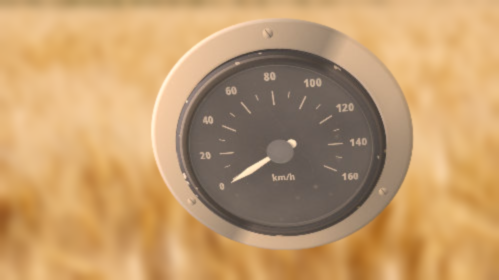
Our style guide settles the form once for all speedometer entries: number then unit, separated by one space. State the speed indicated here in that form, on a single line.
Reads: 0 km/h
